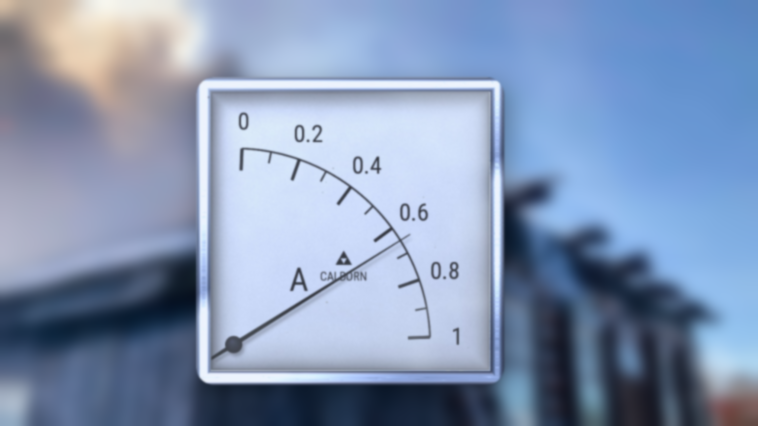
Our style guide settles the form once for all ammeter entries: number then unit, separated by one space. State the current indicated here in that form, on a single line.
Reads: 0.65 A
